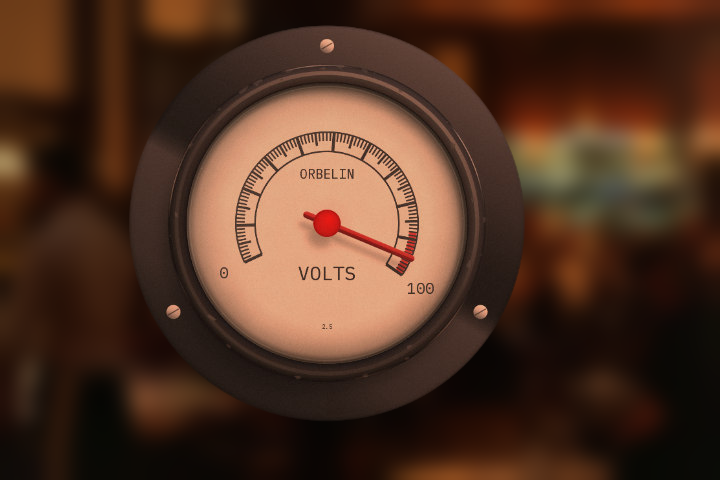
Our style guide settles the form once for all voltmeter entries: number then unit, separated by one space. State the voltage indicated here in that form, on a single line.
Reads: 95 V
